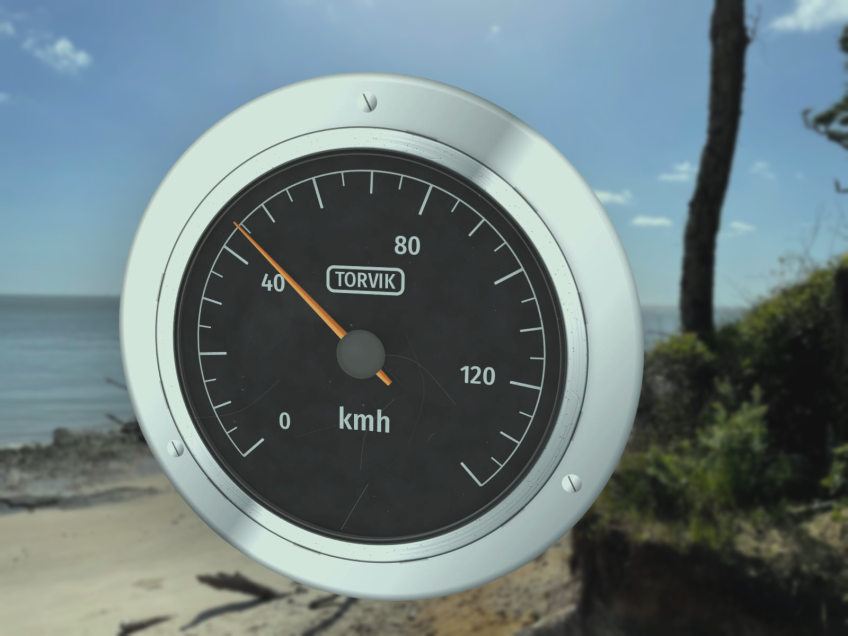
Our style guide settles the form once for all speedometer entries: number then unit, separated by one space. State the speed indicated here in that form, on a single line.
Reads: 45 km/h
